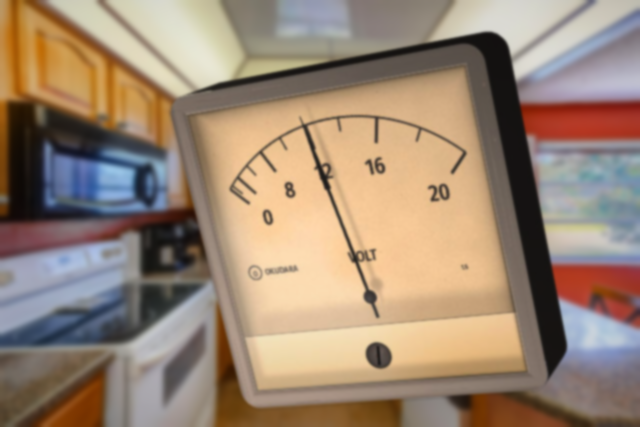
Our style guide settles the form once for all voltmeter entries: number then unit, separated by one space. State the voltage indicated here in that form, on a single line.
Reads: 12 V
